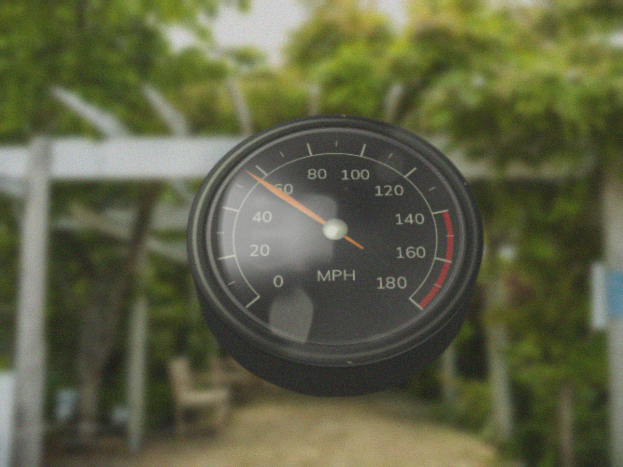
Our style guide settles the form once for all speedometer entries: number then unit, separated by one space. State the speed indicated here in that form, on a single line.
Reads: 55 mph
